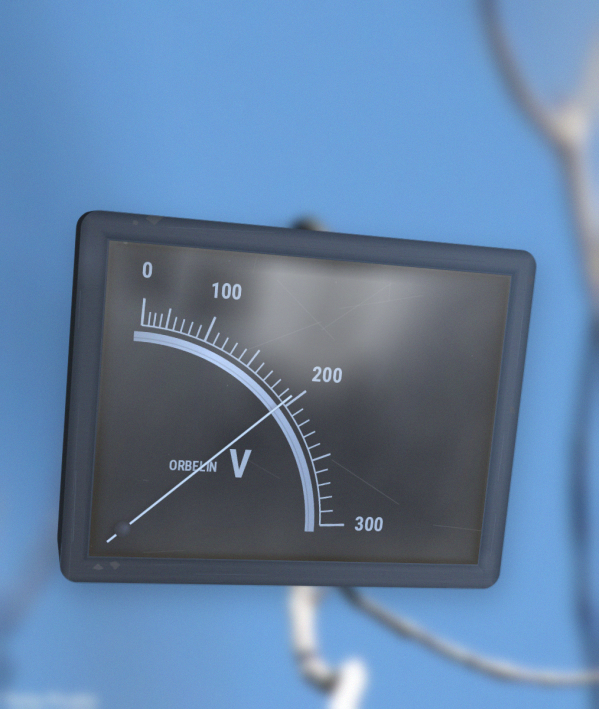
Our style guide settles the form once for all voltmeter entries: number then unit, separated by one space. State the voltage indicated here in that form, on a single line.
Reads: 195 V
